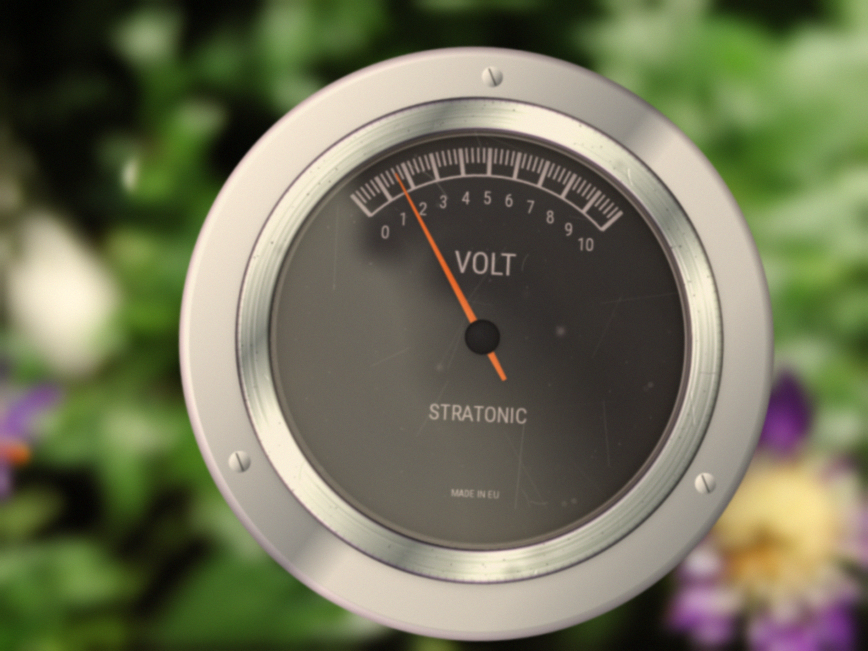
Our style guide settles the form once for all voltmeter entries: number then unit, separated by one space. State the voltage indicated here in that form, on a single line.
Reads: 1.6 V
